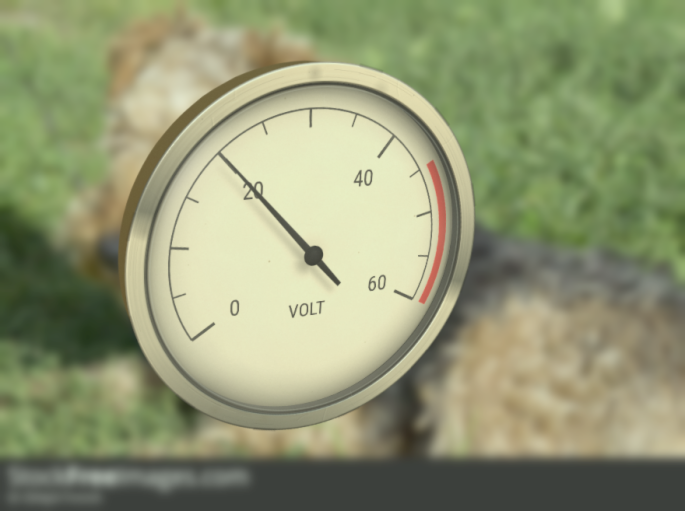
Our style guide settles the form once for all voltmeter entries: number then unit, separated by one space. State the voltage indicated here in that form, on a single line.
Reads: 20 V
